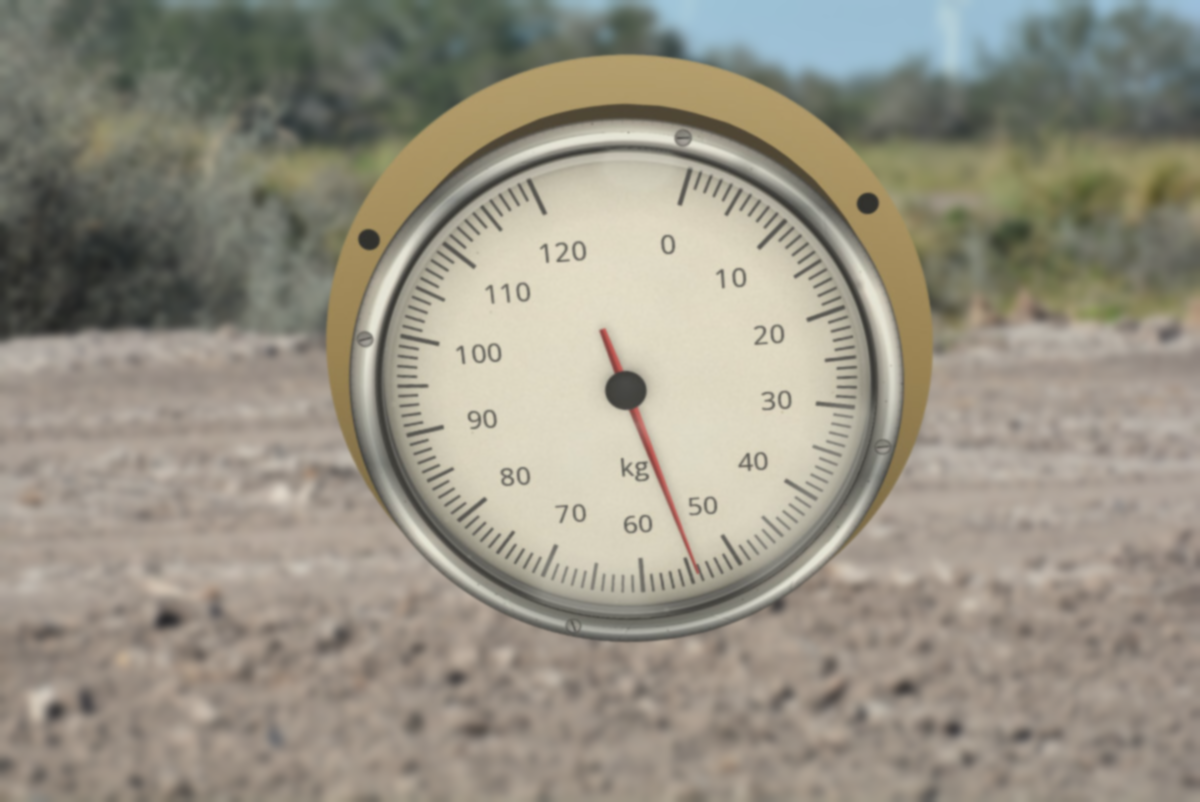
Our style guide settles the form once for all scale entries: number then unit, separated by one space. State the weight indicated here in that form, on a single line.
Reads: 54 kg
